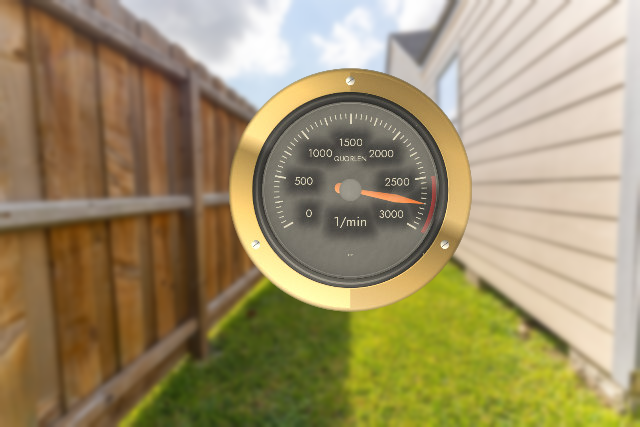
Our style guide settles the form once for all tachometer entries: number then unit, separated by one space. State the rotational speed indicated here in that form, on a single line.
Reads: 2750 rpm
